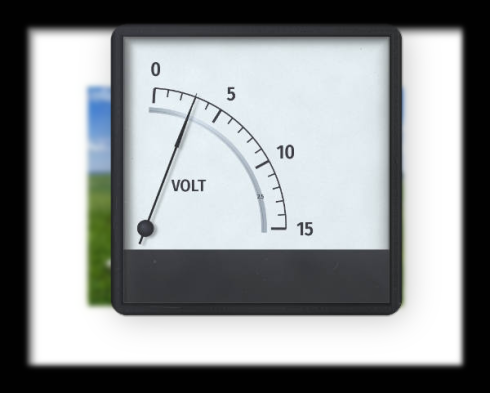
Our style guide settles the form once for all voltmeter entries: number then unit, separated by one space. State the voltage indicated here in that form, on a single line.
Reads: 3 V
